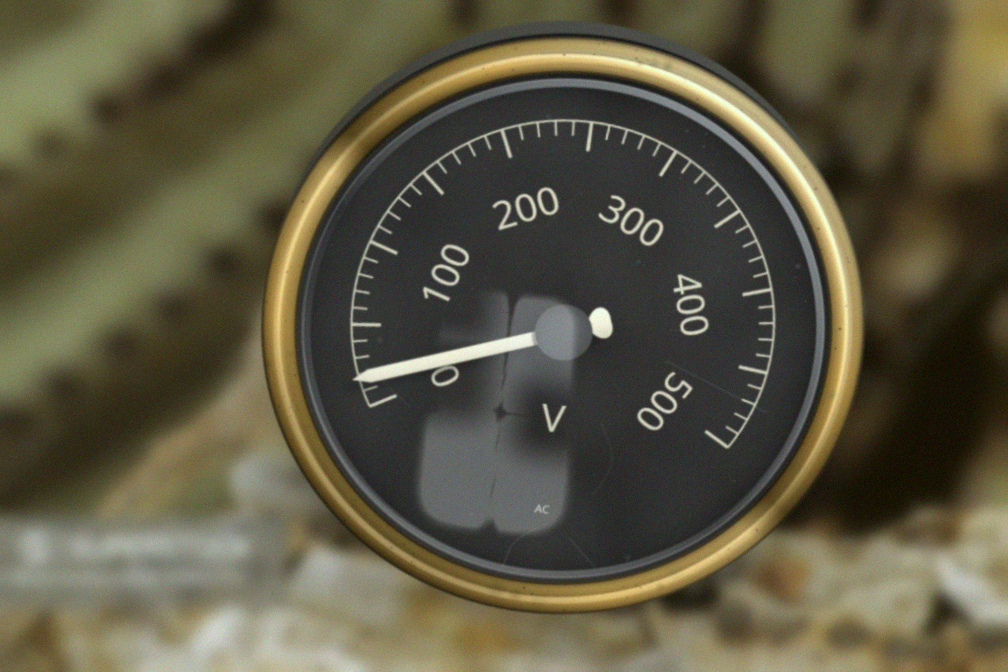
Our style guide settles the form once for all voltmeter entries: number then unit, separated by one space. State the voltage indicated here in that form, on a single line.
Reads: 20 V
